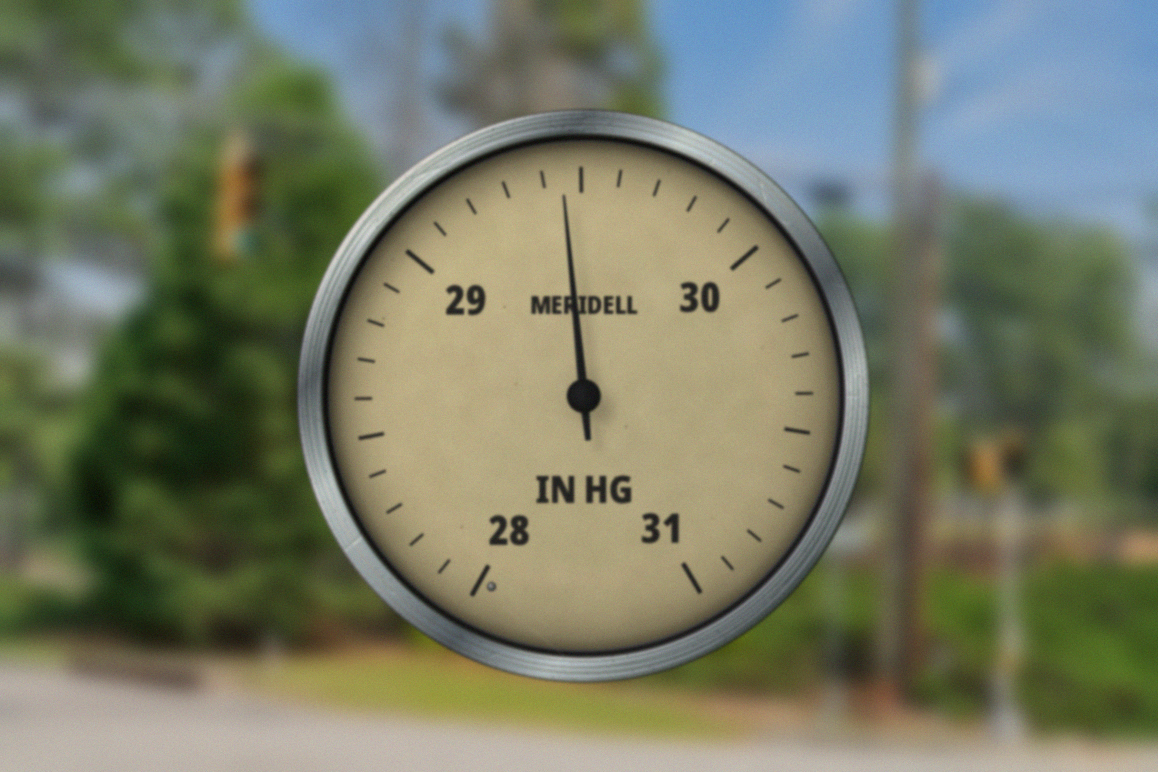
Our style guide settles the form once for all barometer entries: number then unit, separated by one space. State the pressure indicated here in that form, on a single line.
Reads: 29.45 inHg
